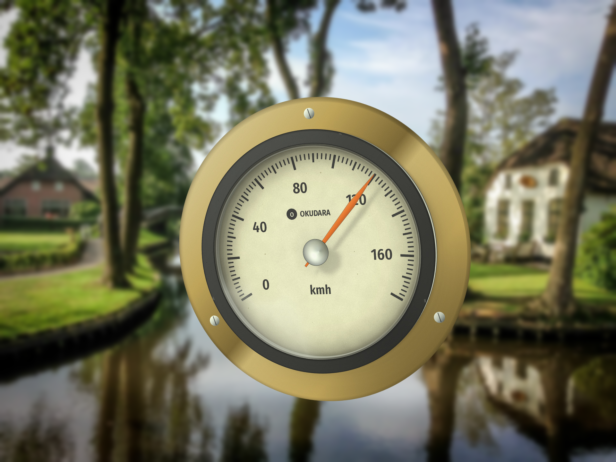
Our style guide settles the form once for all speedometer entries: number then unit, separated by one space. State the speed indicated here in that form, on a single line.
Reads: 120 km/h
